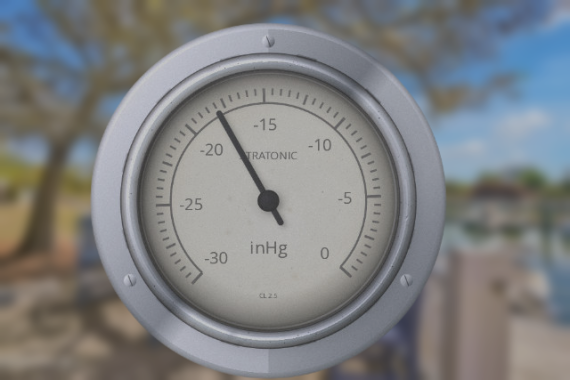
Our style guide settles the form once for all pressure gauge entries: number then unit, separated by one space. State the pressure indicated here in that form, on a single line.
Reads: -18 inHg
